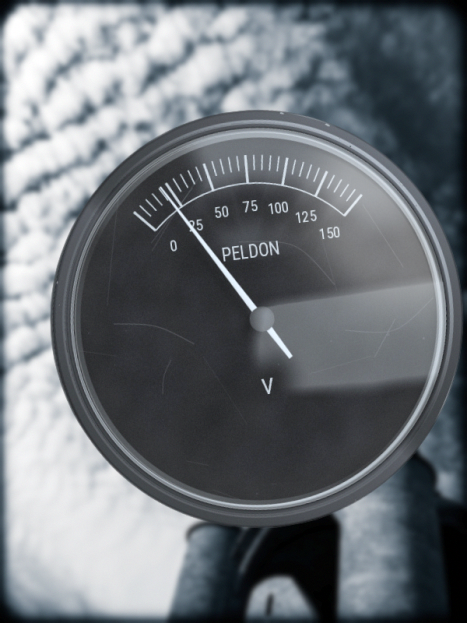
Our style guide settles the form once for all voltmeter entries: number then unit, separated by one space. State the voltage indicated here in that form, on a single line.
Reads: 20 V
